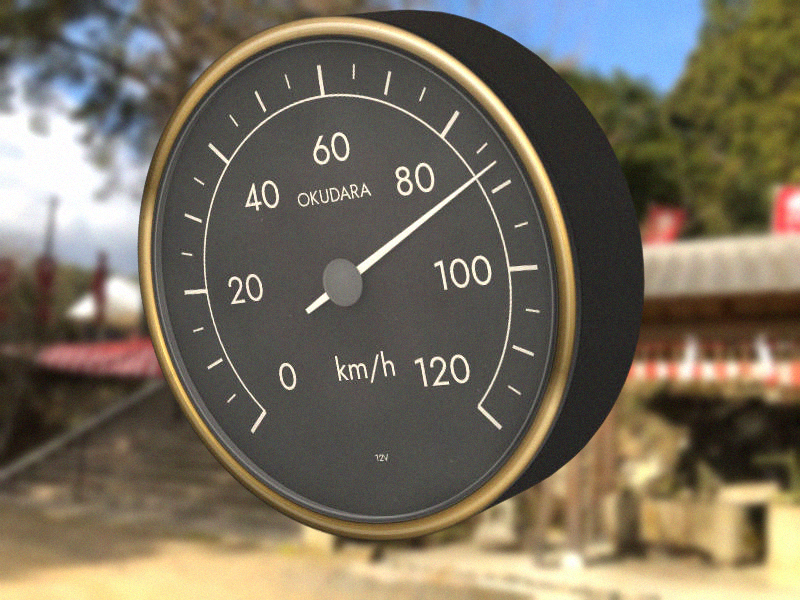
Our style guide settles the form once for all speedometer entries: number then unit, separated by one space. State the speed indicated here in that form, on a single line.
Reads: 87.5 km/h
